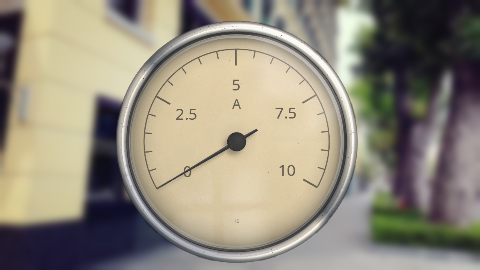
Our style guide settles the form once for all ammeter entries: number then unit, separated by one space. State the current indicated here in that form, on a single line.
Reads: 0 A
